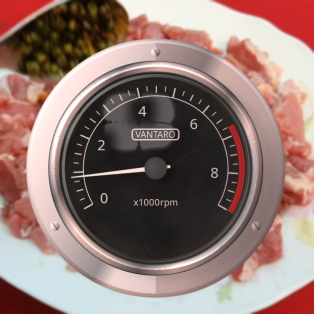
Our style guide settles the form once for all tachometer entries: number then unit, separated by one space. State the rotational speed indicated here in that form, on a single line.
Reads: 875 rpm
